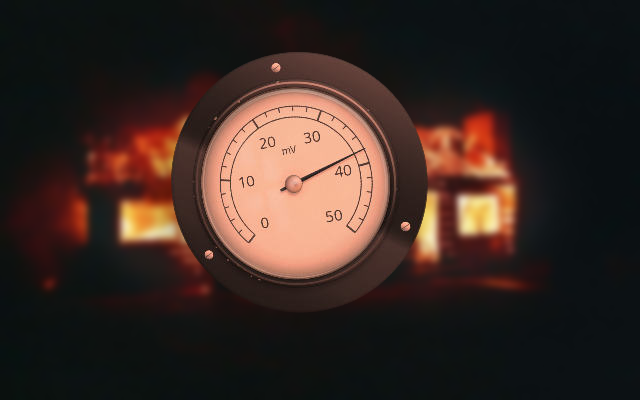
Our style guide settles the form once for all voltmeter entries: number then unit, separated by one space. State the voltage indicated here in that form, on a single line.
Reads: 38 mV
